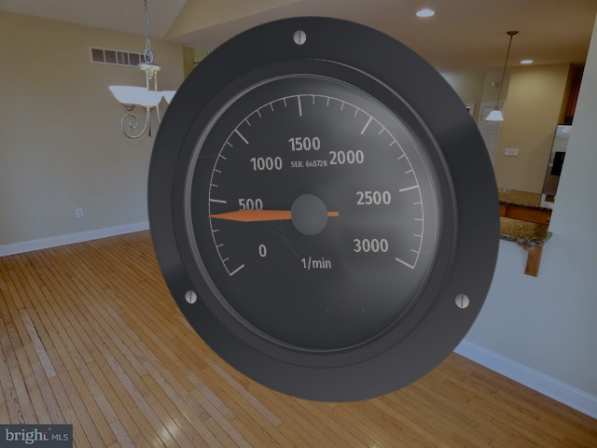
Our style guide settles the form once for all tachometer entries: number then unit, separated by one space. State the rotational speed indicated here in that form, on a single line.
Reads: 400 rpm
